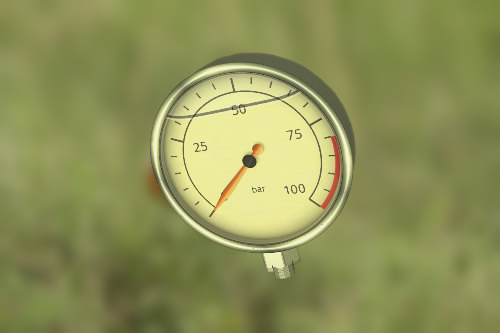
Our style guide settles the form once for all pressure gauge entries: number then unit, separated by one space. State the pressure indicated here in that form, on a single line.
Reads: 0 bar
